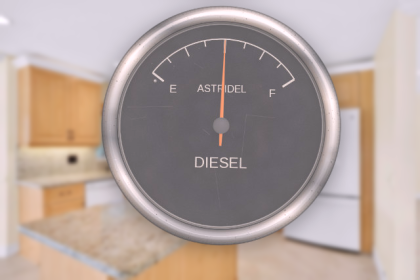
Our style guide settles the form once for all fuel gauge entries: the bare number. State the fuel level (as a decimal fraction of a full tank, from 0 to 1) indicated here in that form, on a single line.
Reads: 0.5
